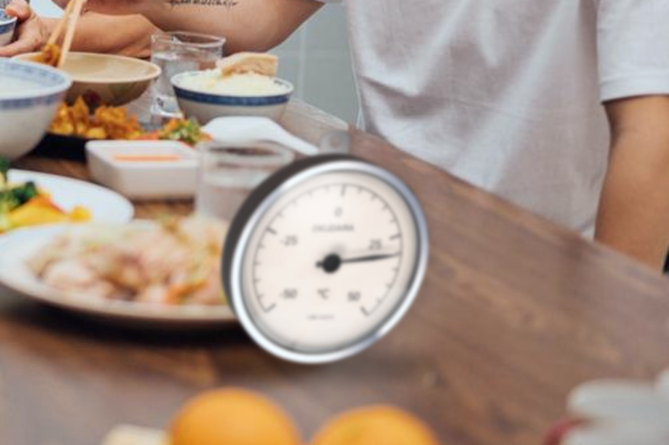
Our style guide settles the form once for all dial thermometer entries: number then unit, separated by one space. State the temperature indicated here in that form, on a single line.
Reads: 30 °C
